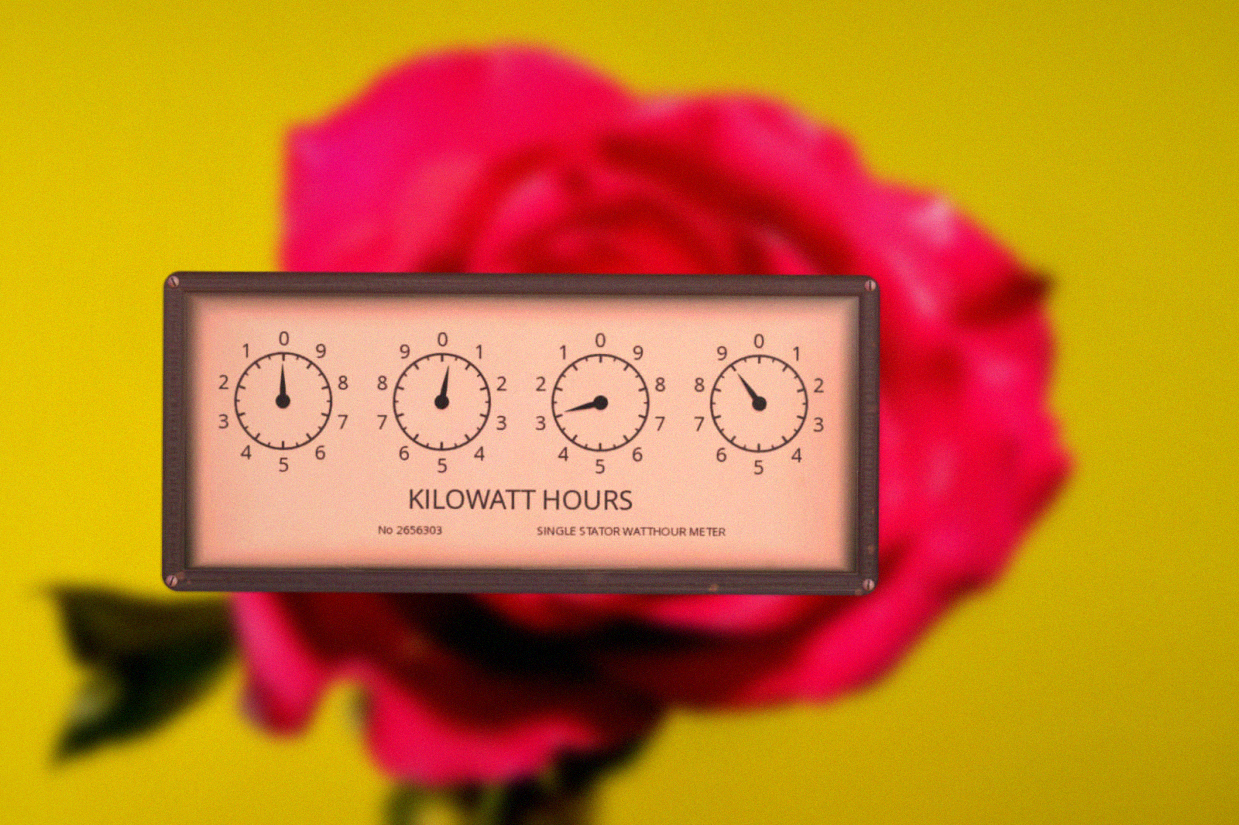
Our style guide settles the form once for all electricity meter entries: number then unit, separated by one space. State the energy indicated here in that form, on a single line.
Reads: 29 kWh
